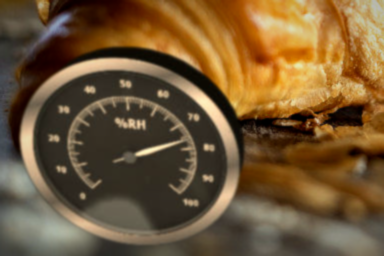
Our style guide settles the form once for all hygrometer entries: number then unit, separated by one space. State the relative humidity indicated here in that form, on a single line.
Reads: 75 %
